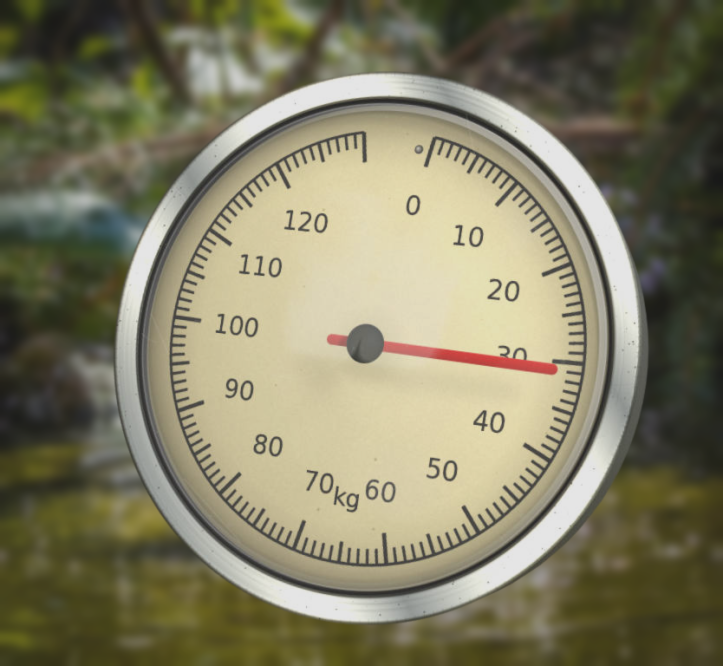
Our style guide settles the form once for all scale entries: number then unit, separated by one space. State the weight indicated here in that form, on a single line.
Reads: 31 kg
